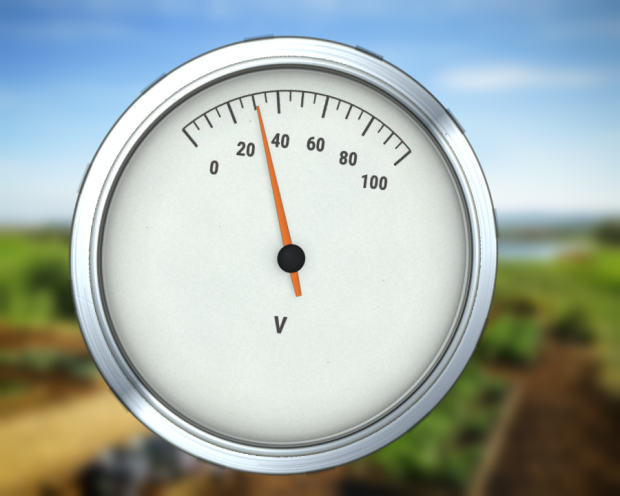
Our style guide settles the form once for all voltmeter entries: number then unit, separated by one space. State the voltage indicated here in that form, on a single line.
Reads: 30 V
